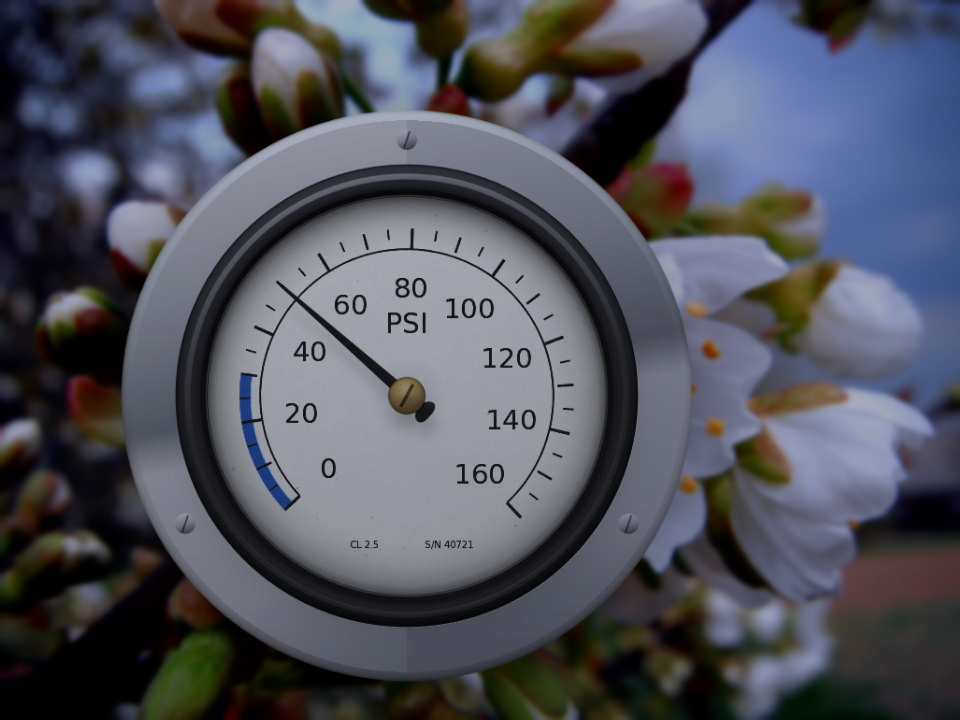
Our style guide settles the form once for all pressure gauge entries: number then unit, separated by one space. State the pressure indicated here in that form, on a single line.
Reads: 50 psi
